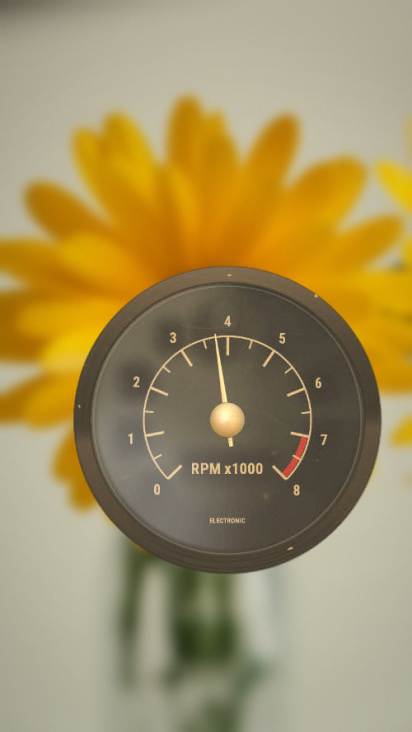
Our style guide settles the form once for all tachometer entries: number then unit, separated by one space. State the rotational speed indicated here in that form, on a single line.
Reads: 3750 rpm
